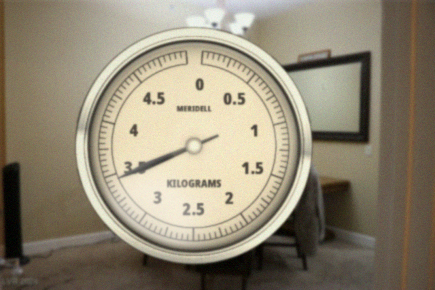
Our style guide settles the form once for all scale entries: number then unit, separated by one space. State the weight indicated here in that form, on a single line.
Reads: 3.45 kg
